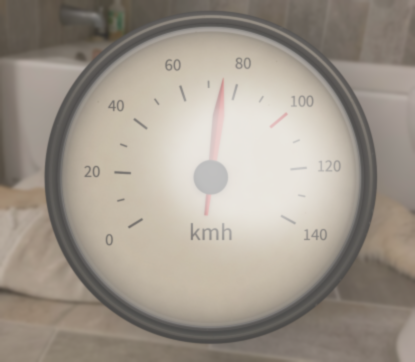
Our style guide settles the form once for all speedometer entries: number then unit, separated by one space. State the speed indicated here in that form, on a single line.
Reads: 75 km/h
